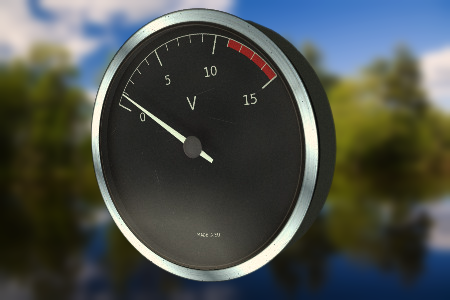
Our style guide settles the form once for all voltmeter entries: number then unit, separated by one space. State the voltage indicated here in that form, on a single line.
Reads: 1 V
